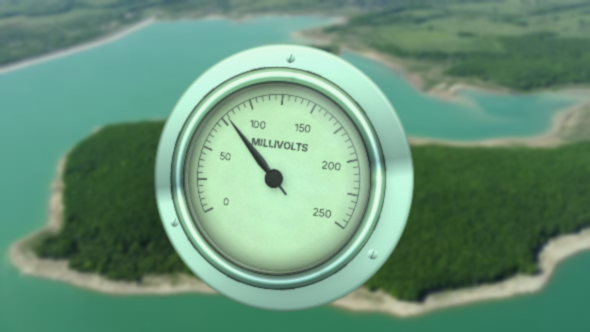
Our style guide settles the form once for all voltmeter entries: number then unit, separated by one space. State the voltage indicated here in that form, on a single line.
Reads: 80 mV
